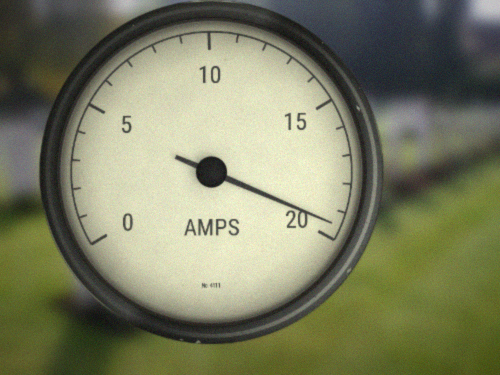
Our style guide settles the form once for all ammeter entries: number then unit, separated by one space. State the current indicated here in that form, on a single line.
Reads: 19.5 A
